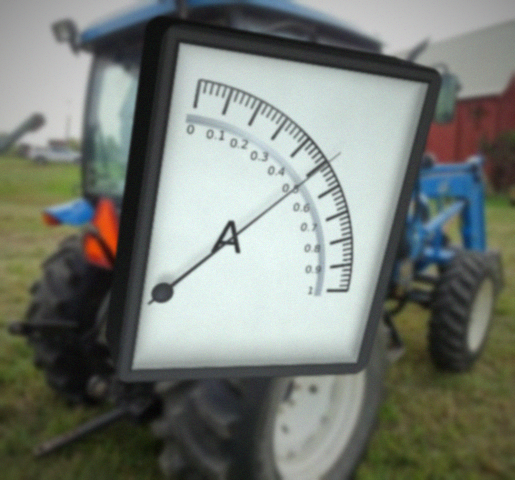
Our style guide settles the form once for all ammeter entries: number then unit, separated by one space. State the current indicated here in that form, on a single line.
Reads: 0.5 A
